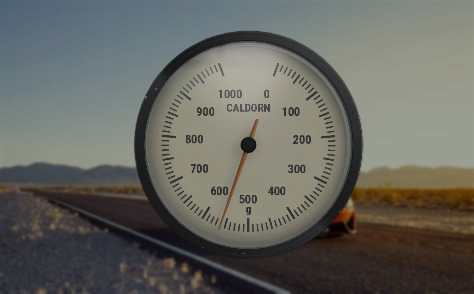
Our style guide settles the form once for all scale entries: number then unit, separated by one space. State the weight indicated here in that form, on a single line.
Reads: 560 g
